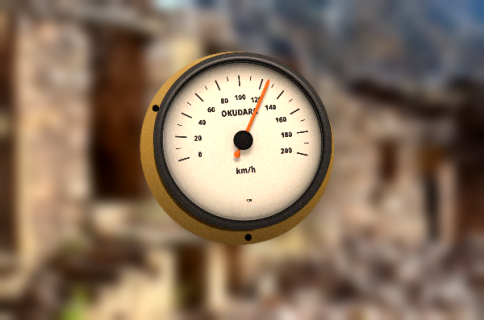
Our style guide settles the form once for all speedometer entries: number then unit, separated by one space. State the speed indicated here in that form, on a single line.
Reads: 125 km/h
